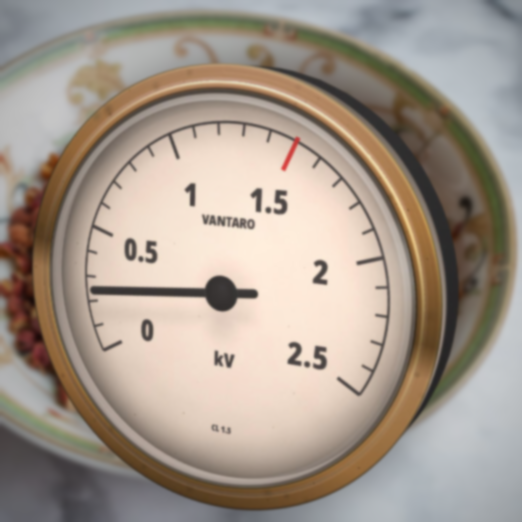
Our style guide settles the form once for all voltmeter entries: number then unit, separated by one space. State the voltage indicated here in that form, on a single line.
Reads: 0.25 kV
